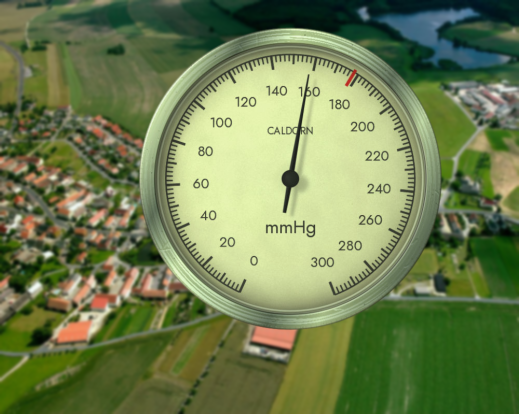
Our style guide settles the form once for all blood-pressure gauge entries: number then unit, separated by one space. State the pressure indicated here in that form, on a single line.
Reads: 158 mmHg
